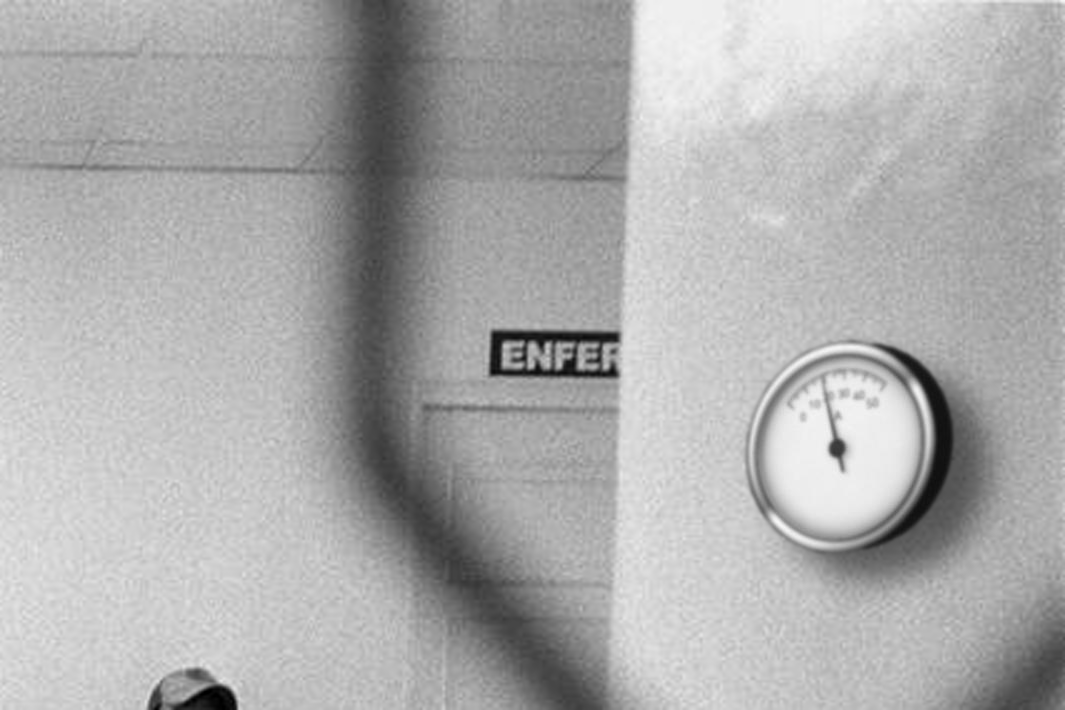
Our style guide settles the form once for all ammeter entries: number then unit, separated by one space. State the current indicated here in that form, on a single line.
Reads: 20 A
